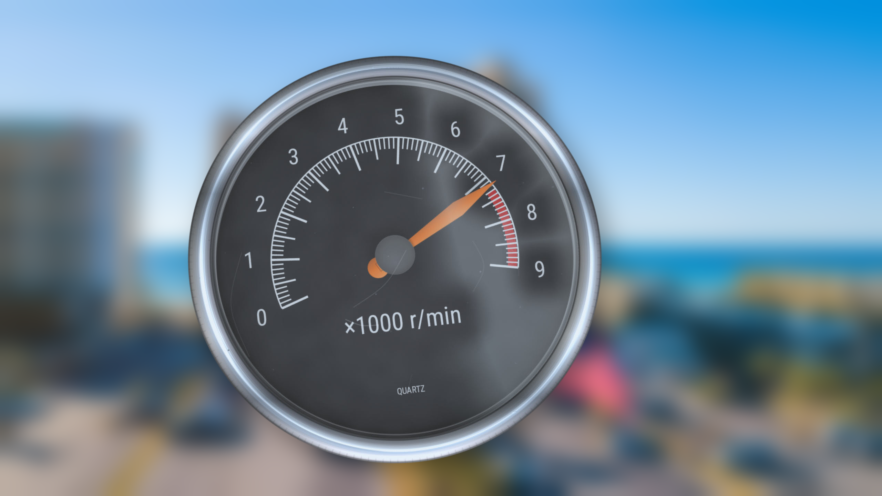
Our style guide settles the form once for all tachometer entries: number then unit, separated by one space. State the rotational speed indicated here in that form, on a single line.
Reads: 7200 rpm
